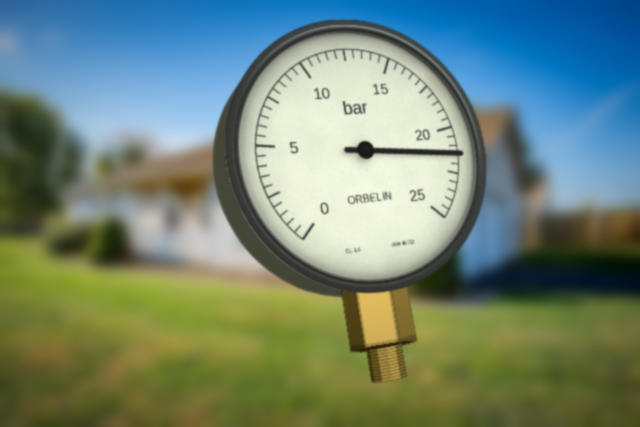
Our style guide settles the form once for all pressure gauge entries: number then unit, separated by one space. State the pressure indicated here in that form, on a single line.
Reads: 21.5 bar
